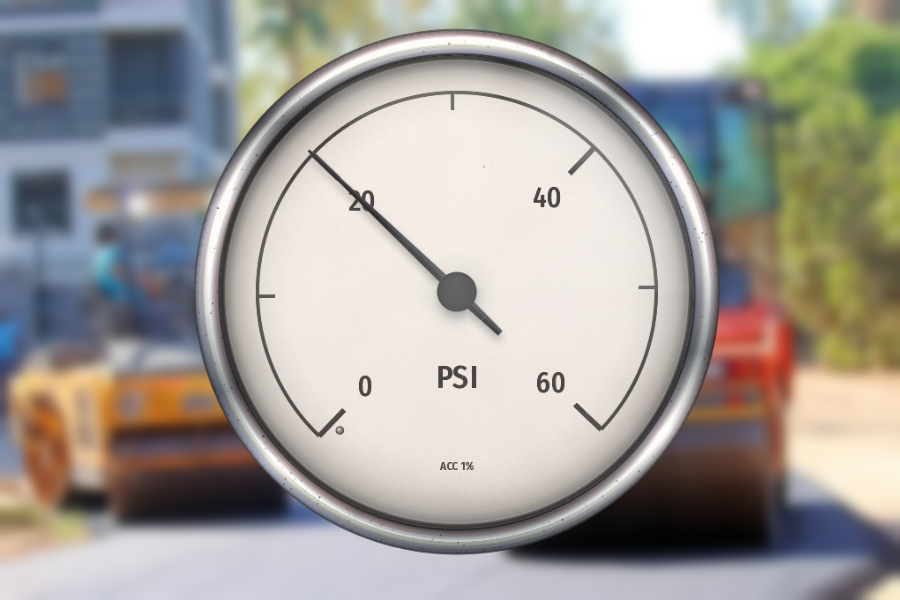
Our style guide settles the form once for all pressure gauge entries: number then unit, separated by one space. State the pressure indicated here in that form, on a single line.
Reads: 20 psi
